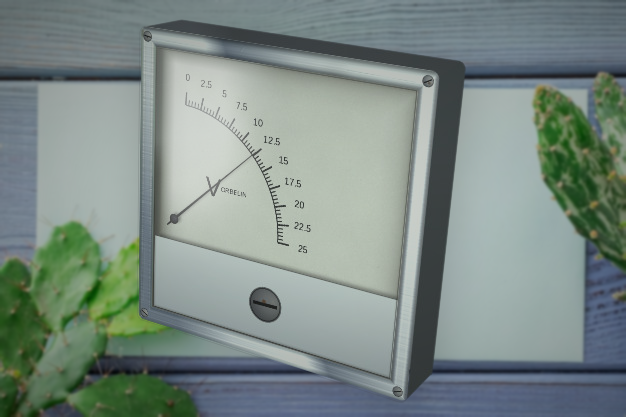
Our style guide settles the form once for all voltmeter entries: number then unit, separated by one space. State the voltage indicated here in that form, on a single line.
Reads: 12.5 V
